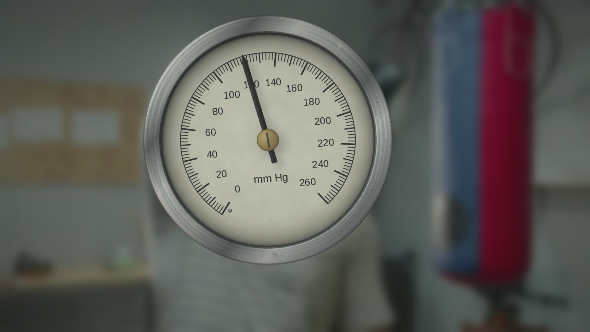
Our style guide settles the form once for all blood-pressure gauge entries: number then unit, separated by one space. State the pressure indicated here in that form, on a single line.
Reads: 120 mmHg
